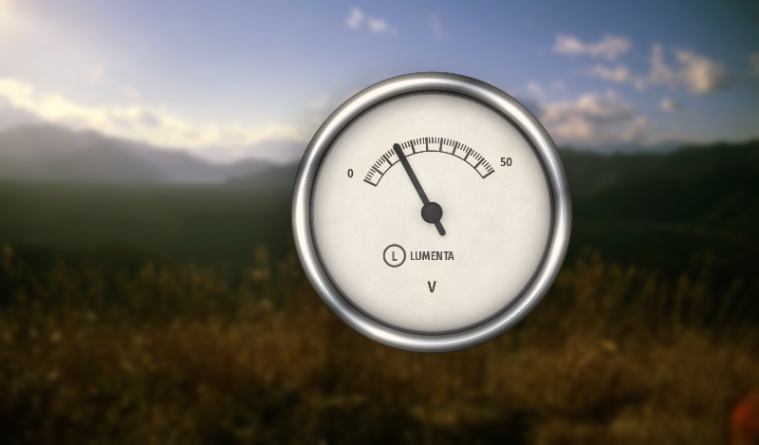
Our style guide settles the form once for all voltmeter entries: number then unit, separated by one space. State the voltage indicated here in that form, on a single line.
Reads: 15 V
